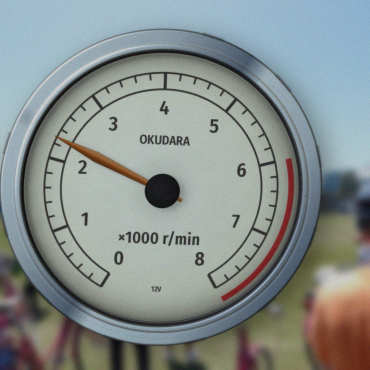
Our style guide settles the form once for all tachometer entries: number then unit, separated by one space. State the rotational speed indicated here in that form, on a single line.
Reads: 2300 rpm
